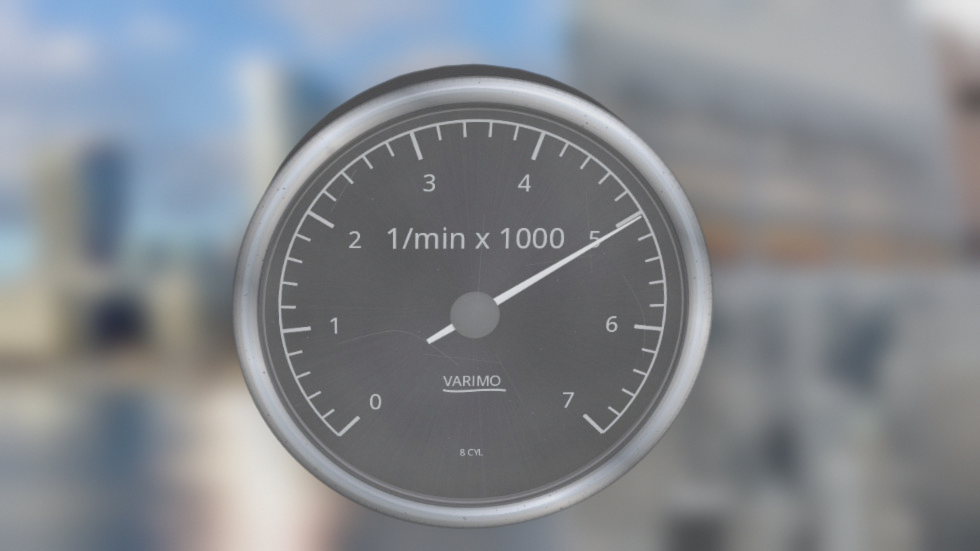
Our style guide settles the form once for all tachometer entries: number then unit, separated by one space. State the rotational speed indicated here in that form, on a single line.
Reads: 5000 rpm
